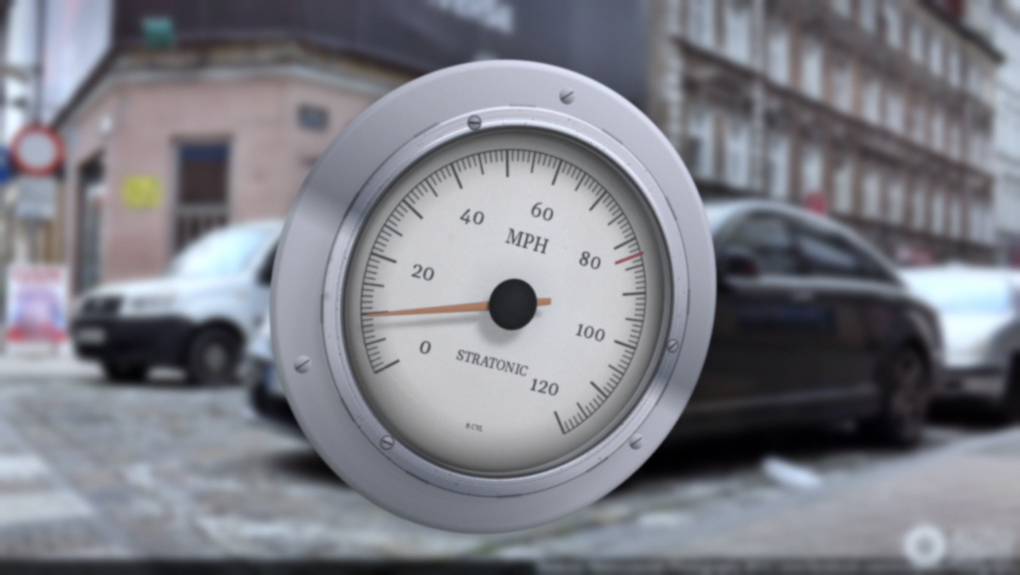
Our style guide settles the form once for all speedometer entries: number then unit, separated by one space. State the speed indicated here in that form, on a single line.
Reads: 10 mph
